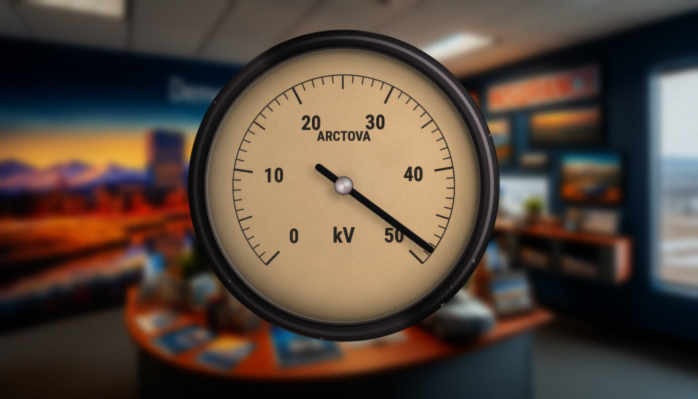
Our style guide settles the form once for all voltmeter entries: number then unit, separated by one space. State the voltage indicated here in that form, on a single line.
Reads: 48.5 kV
